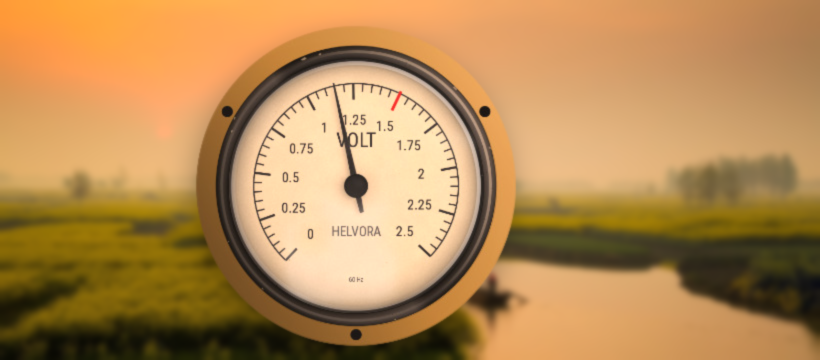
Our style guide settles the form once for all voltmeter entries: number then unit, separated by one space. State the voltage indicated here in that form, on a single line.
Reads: 1.15 V
